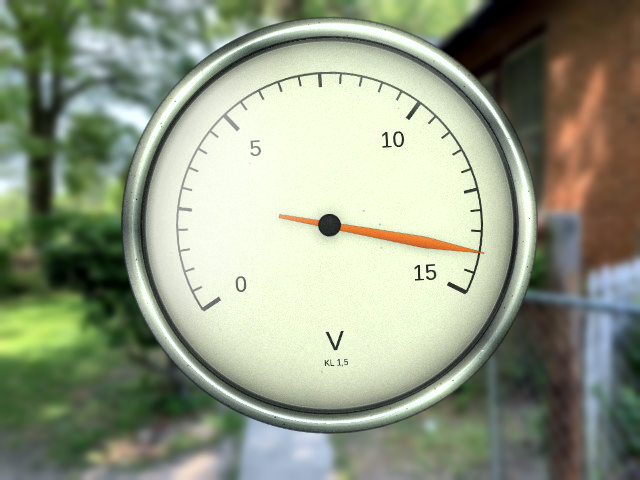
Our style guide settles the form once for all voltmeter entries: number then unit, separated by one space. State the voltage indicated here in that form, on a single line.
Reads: 14 V
